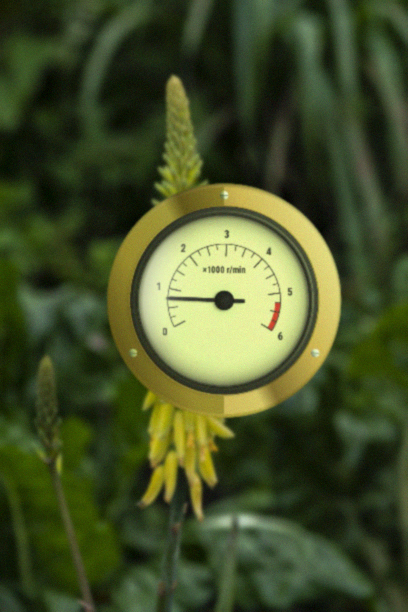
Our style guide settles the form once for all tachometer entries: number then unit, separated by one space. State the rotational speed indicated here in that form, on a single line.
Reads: 750 rpm
